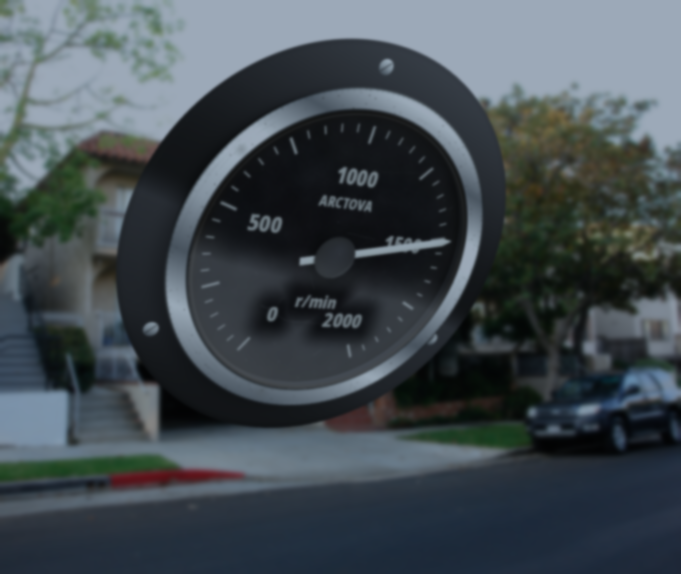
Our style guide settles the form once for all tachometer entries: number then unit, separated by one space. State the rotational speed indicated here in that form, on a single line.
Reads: 1500 rpm
